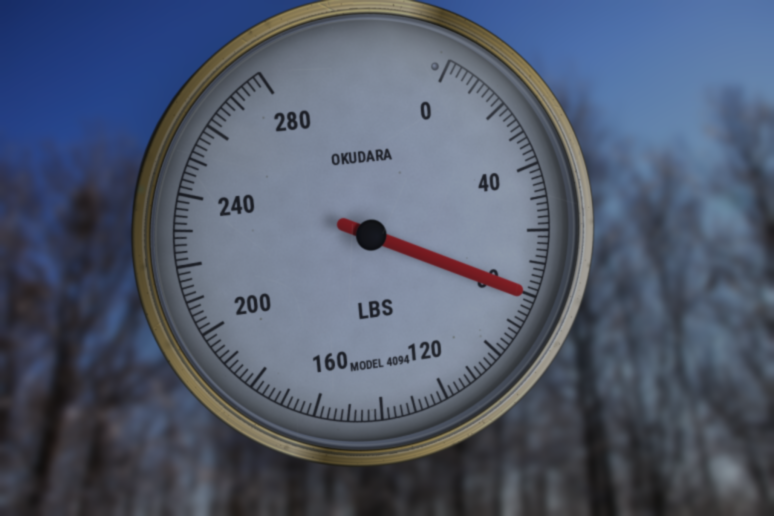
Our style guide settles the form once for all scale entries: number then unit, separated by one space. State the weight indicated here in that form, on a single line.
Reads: 80 lb
